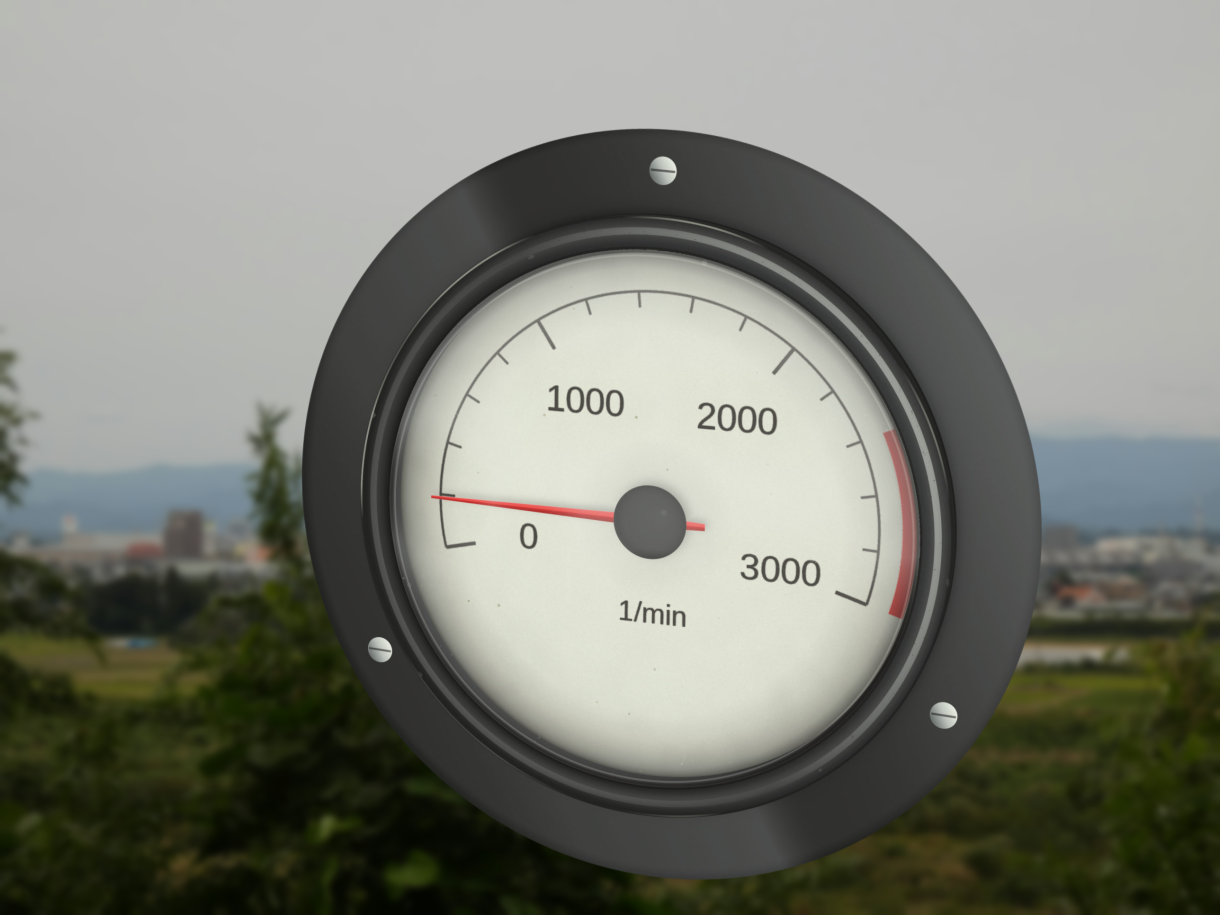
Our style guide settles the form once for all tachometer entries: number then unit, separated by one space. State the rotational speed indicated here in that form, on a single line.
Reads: 200 rpm
